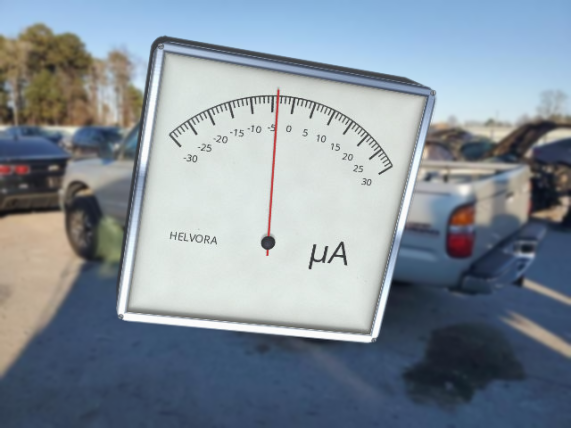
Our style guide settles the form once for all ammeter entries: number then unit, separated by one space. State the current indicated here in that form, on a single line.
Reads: -4 µA
